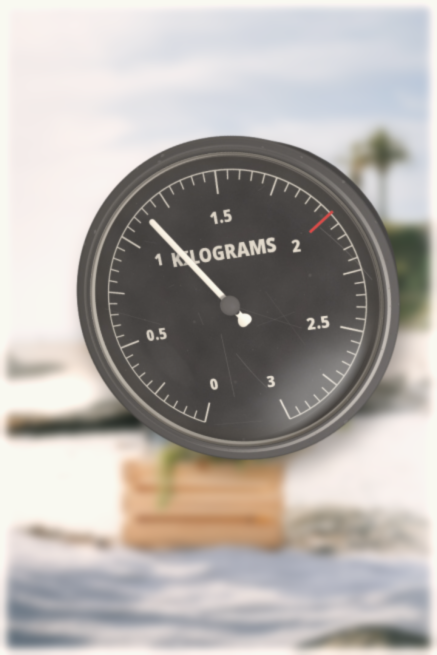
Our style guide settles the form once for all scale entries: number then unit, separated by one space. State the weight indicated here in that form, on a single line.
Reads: 1.15 kg
